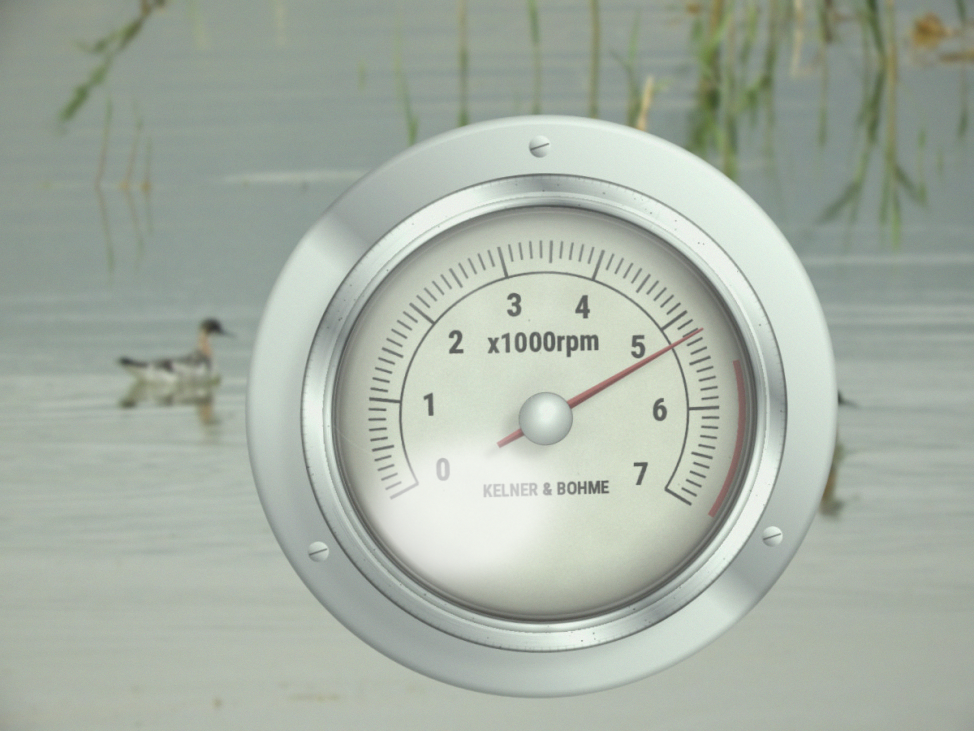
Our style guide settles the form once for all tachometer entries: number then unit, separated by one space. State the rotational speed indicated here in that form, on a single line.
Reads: 5200 rpm
